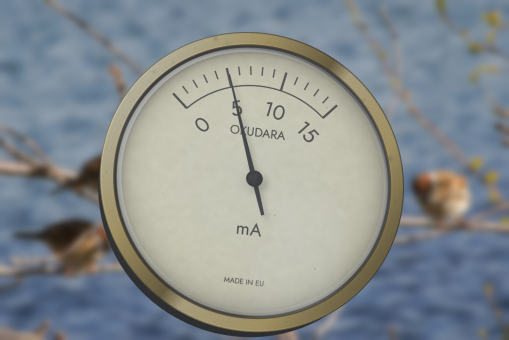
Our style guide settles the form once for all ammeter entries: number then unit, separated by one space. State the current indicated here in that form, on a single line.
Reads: 5 mA
